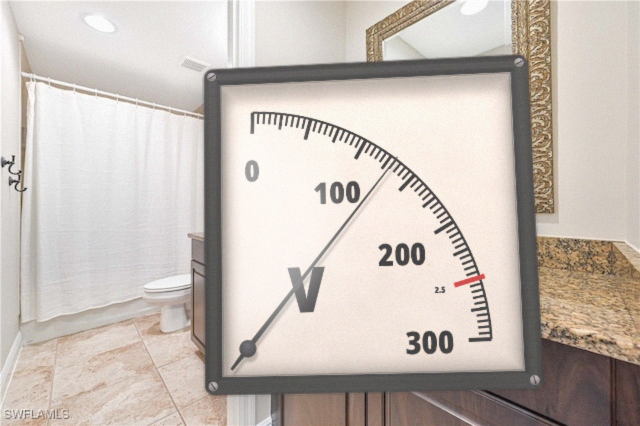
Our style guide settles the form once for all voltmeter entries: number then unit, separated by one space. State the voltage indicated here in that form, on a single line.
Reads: 130 V
